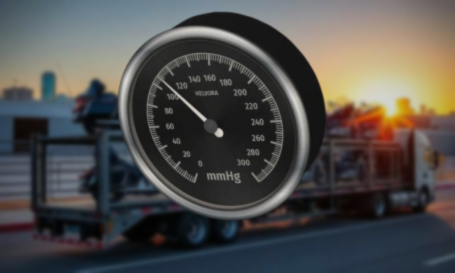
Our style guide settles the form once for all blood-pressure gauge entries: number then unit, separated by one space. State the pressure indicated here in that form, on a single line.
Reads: 110 mmHg
